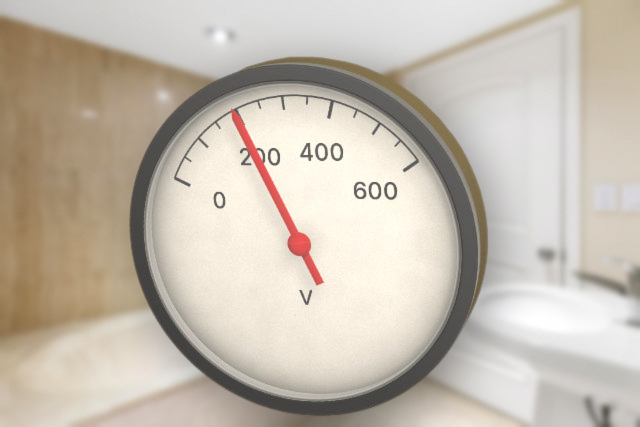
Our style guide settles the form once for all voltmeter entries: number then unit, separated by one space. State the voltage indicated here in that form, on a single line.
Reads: 200 V
